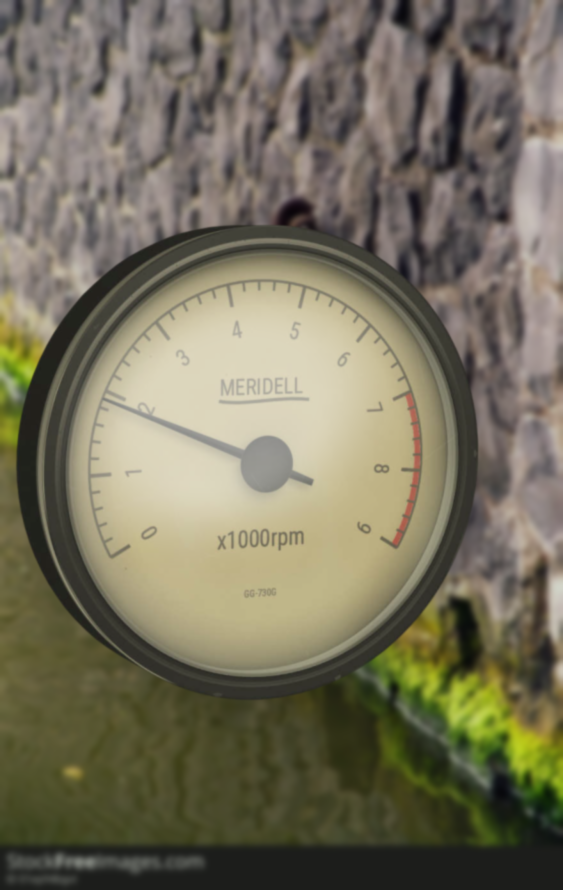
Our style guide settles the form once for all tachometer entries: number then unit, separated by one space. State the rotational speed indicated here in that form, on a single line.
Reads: 1900 rpm
